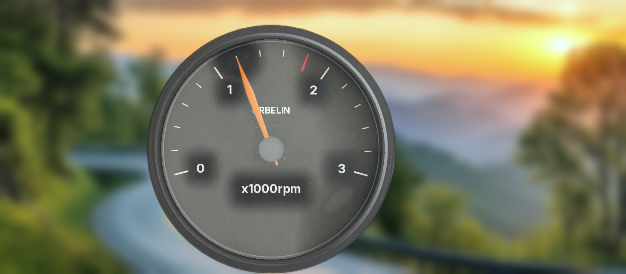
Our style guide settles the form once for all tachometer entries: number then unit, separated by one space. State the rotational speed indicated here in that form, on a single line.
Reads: 1200 rpm
